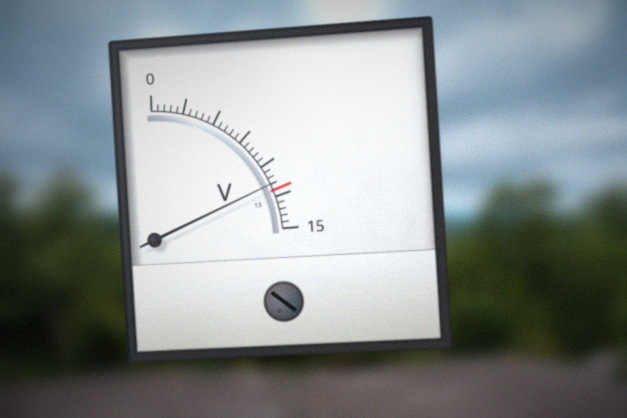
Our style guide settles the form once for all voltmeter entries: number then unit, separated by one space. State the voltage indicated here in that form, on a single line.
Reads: 11.5 V
